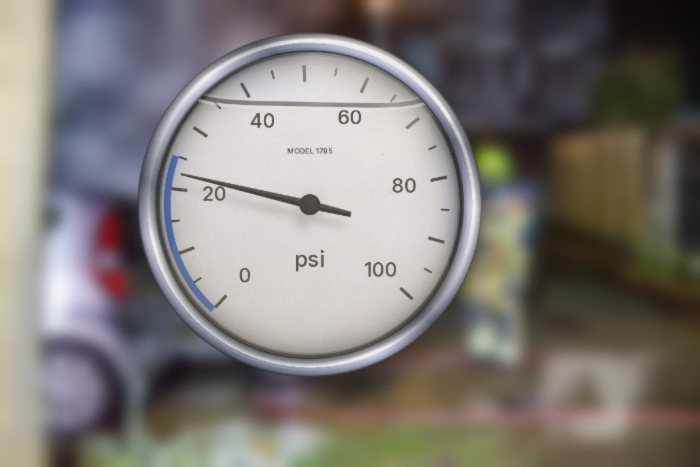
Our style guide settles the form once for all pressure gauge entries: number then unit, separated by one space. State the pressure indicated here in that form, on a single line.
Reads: 22.5 psi
